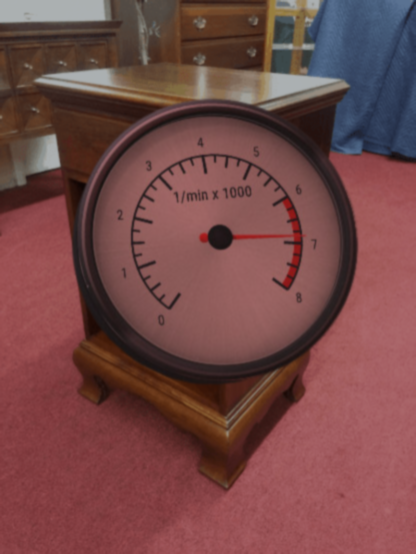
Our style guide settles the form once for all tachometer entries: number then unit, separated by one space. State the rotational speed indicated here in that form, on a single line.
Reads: 6875 rpm
